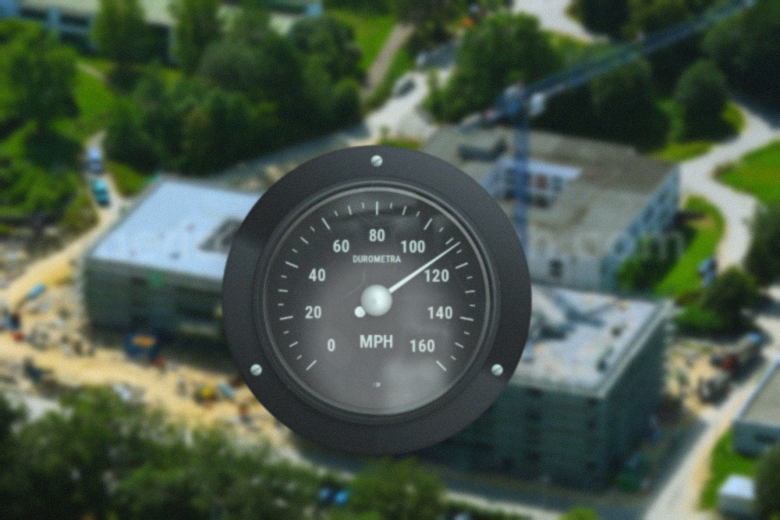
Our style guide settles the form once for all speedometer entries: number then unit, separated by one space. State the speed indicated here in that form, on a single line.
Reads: 112.5 mph
